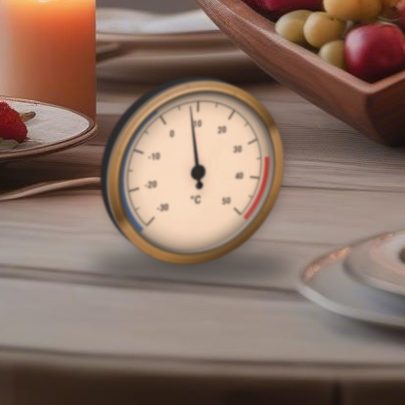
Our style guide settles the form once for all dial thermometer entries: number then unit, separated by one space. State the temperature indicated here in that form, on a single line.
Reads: 7.5 °C
